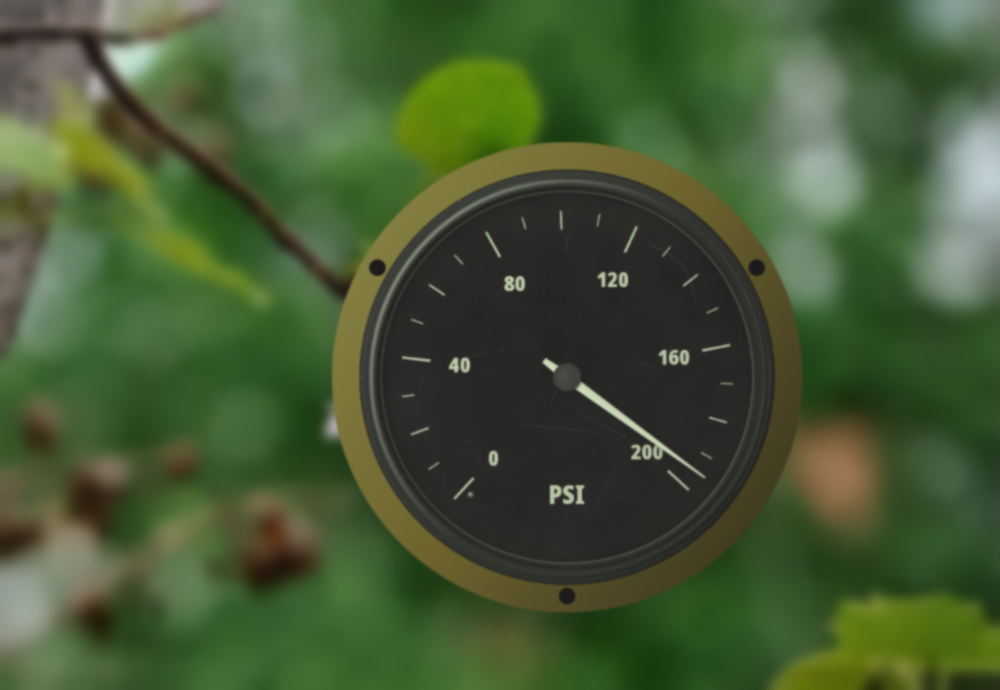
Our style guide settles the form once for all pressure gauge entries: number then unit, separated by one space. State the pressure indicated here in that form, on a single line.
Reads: 195 psi
